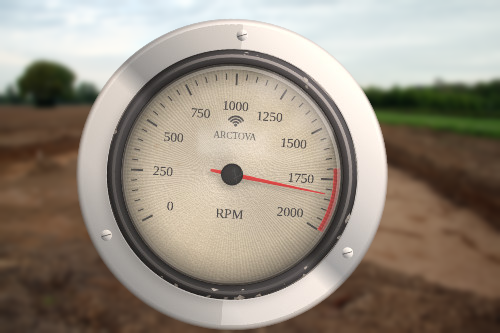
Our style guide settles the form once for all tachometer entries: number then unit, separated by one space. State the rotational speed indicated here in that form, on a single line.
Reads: 1825 rpm
